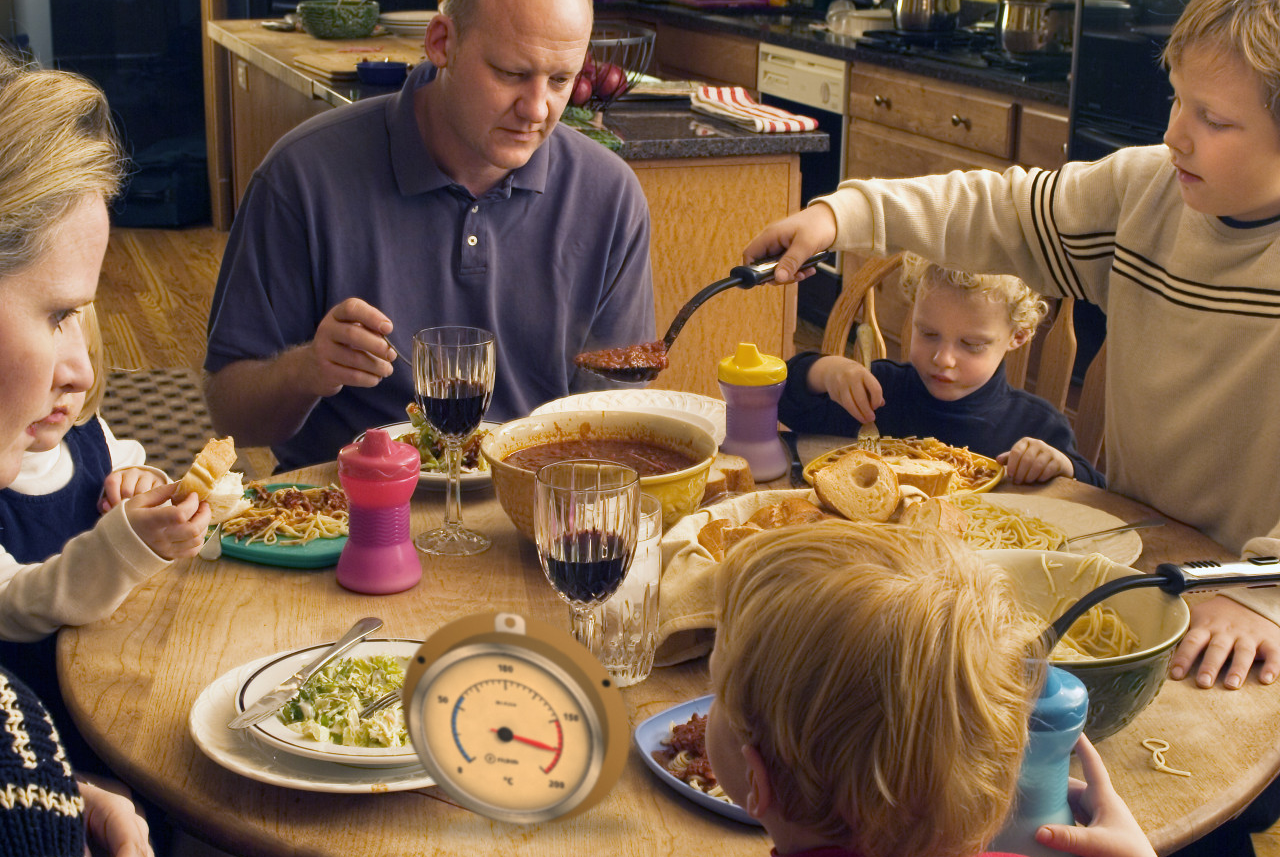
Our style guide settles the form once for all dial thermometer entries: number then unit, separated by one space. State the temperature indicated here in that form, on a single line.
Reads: 175 °C
